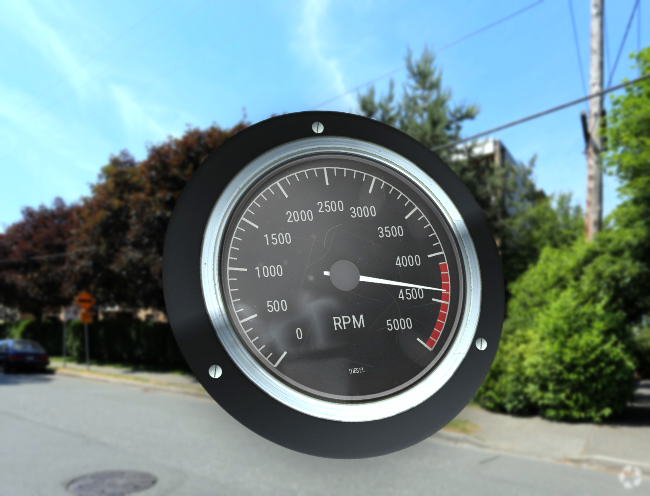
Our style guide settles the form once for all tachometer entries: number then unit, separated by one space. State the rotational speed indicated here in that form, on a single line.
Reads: 4400 rpm
